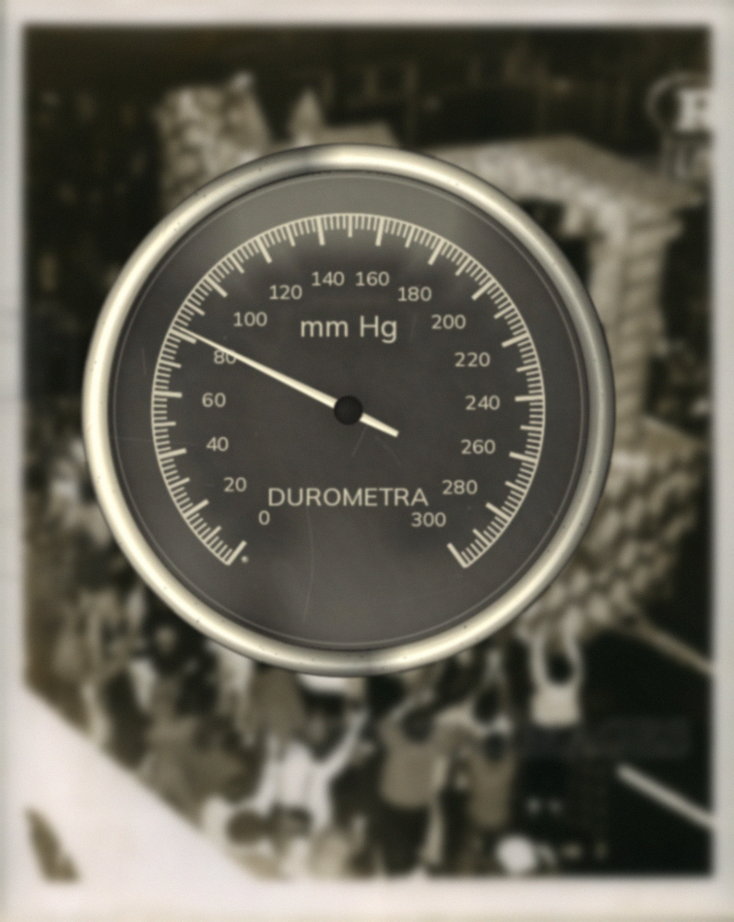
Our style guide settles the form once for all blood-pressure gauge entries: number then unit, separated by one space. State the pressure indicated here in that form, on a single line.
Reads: 82 mmHg
